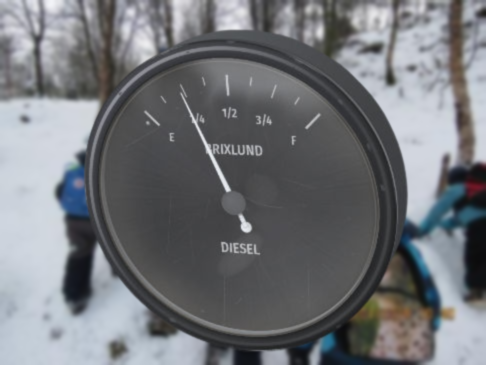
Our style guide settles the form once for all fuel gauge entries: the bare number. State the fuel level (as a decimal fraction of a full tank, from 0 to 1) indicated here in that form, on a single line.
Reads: 0.25
